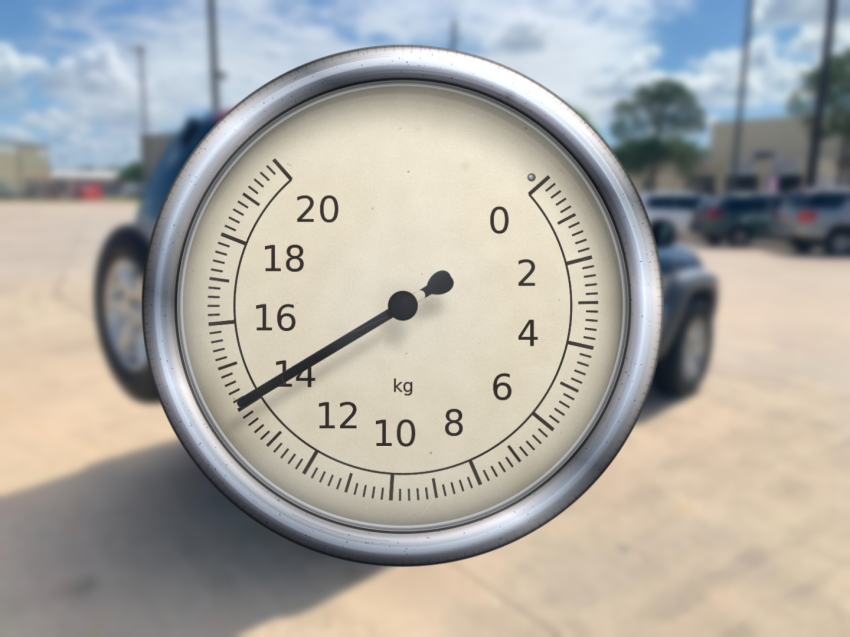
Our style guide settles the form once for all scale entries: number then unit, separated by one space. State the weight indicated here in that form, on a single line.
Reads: 14.1 kg
